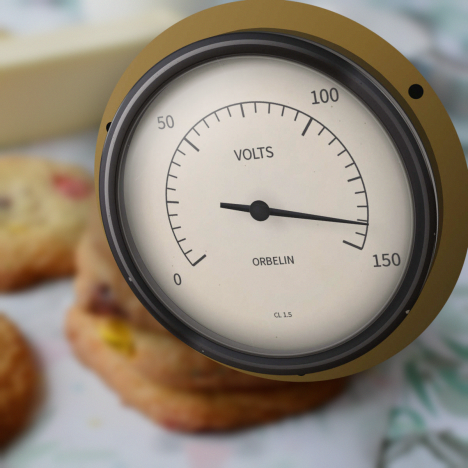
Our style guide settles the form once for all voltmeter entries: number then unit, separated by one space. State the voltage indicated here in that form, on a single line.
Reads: 140 V
